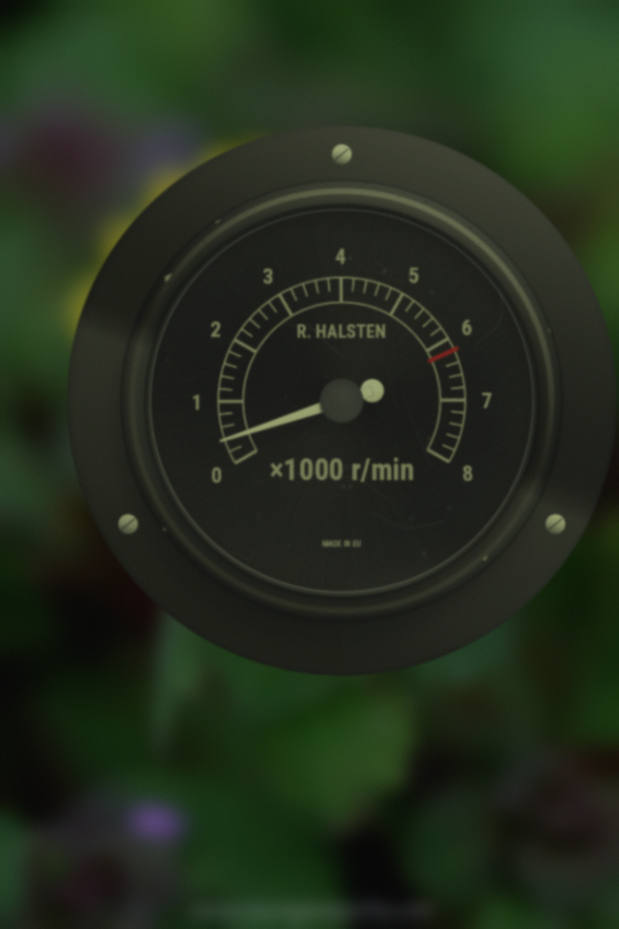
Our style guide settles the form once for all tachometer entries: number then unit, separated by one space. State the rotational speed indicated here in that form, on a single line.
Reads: 400 rpm
